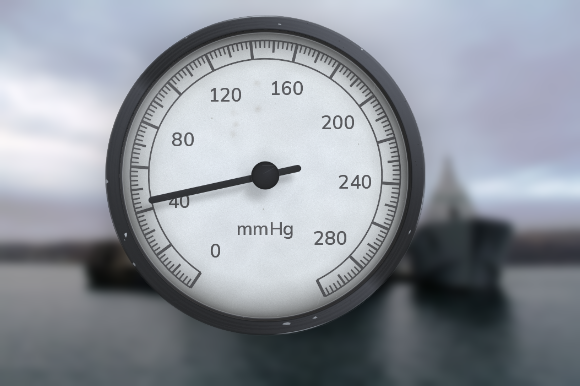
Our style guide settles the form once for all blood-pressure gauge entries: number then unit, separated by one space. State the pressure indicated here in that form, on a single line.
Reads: 44 mmHg
